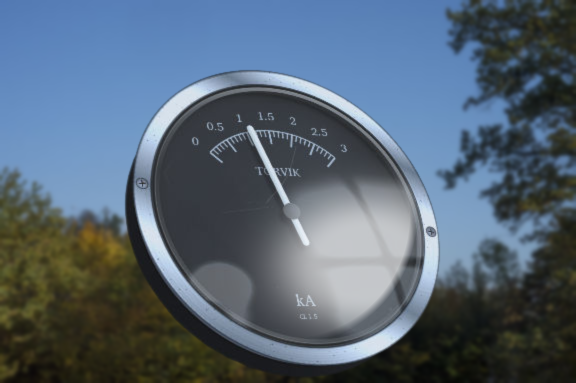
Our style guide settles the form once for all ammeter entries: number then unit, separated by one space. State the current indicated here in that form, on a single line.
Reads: 1 kA
